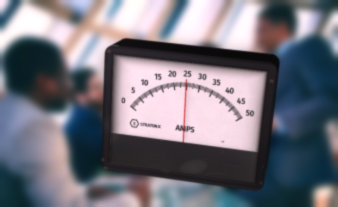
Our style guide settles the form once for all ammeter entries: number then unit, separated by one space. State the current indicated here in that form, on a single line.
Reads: 25 A
